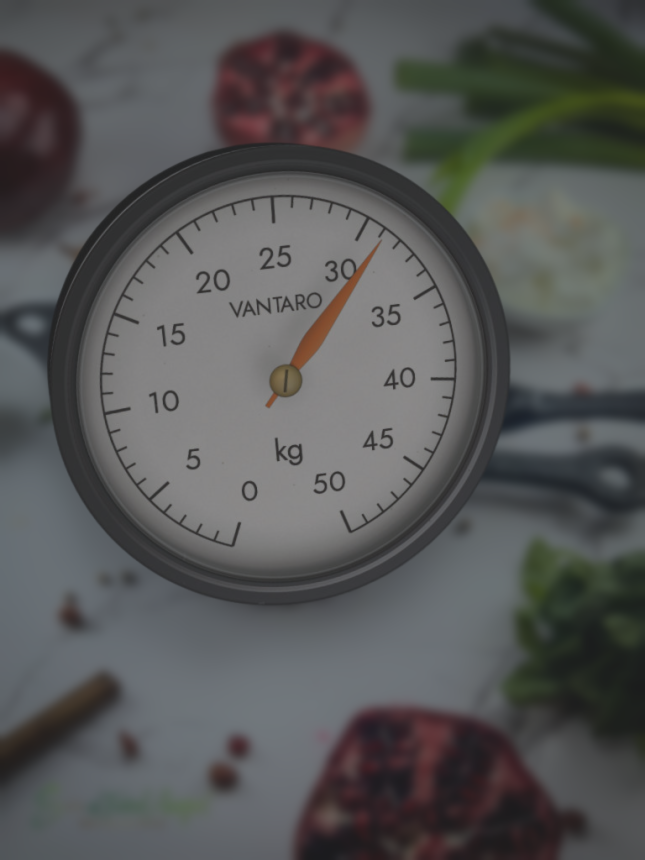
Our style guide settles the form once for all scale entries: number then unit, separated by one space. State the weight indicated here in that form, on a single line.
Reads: 31 kg
